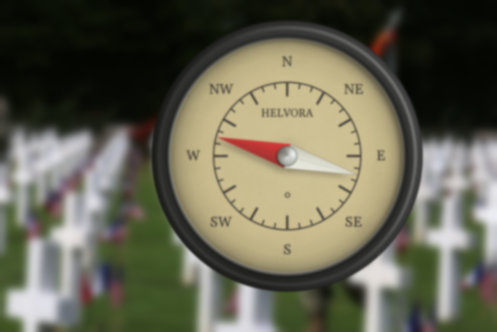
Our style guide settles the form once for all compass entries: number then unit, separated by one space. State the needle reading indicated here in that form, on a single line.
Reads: 285 °
